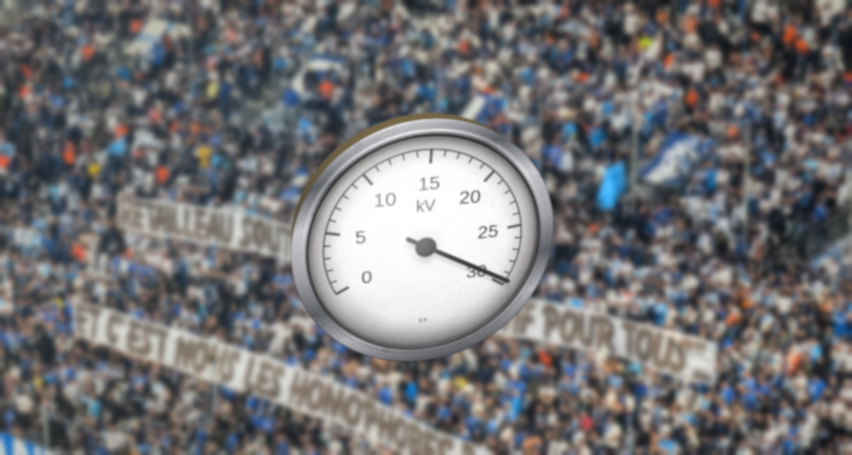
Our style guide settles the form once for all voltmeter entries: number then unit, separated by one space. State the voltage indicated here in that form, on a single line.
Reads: 29.5 kV
